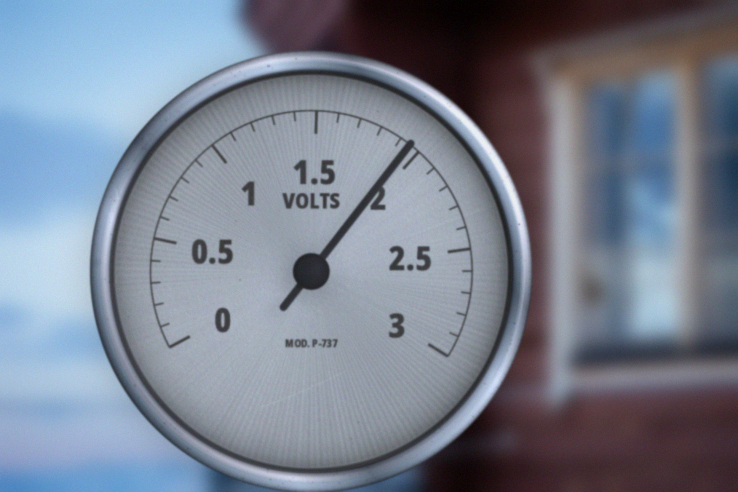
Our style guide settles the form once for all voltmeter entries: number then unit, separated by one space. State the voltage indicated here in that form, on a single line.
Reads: 1.95 V
